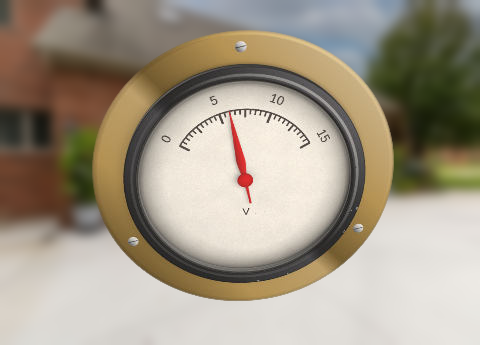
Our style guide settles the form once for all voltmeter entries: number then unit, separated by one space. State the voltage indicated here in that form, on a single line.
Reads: 6 V
